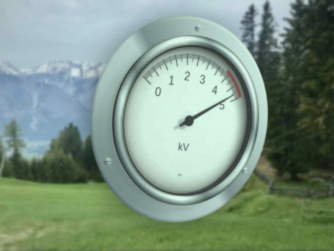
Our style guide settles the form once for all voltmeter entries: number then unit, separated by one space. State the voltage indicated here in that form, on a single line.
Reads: 4.75 kV
